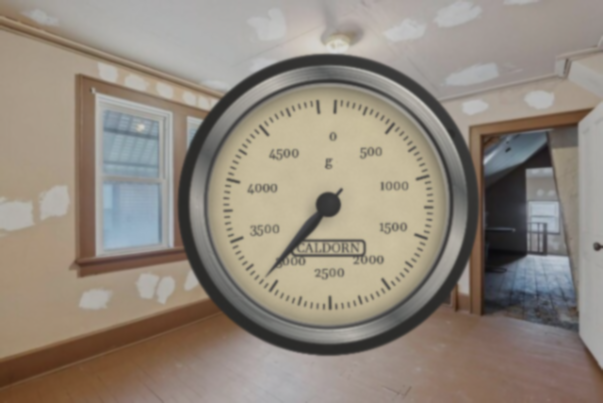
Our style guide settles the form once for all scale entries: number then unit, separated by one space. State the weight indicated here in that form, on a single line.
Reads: 3100 g
